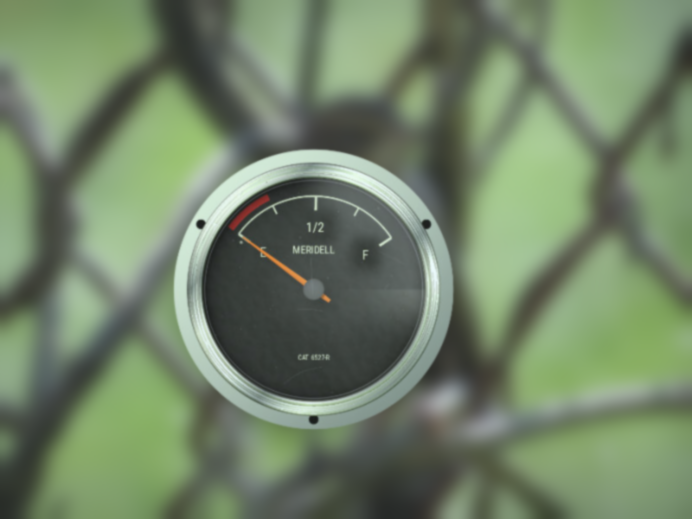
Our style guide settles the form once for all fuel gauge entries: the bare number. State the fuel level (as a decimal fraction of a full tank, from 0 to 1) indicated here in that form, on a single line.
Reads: 0
